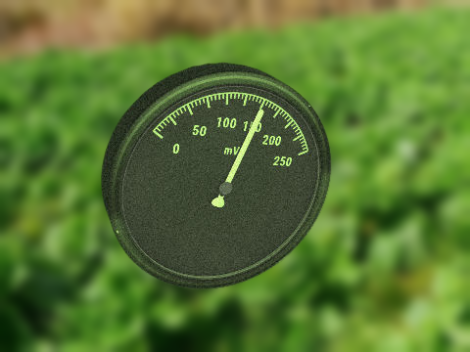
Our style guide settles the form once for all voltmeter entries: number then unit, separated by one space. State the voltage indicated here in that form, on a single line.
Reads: 150 mV
